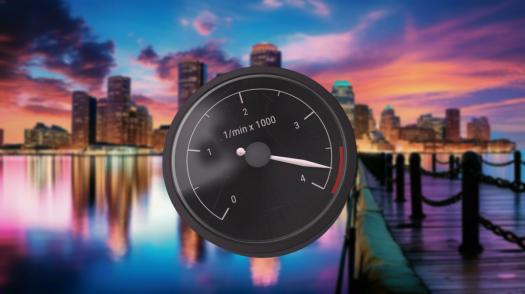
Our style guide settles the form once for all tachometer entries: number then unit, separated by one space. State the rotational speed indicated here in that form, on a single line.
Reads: 3750 rpm
